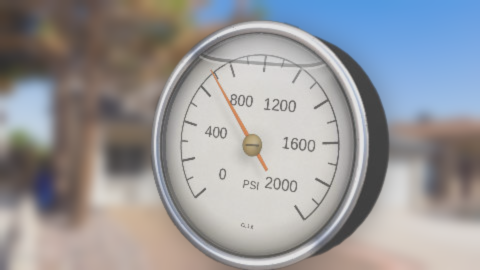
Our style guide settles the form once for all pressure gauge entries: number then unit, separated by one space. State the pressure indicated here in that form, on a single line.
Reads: 700 psi
